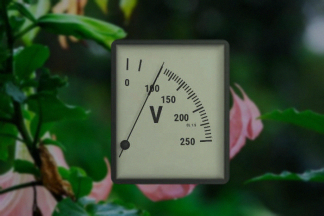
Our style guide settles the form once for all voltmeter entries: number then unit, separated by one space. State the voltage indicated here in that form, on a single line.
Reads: 100 V
